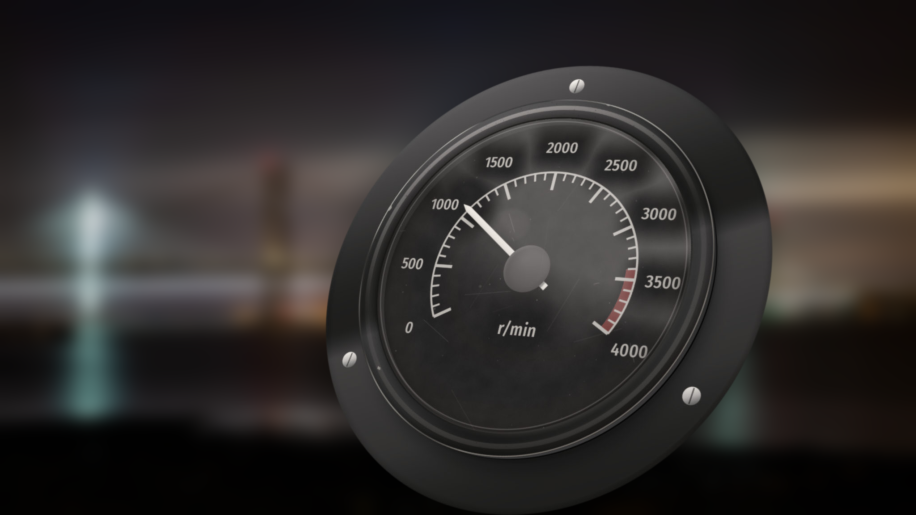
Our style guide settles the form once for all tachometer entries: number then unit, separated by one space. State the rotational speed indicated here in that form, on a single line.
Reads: 1100 rpm
